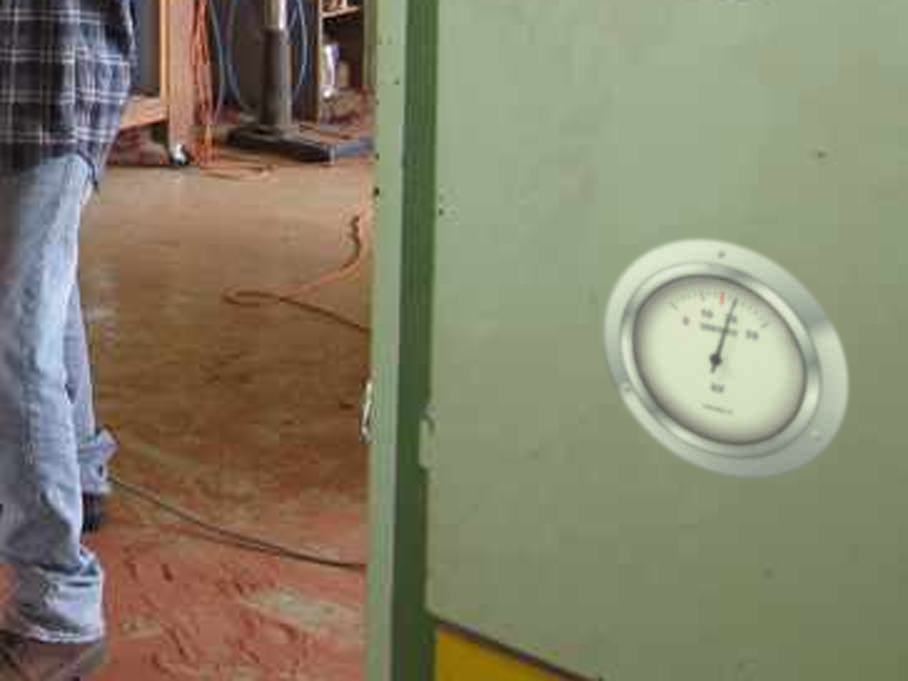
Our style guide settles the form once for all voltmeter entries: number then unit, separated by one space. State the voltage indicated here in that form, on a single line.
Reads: 20 kV
